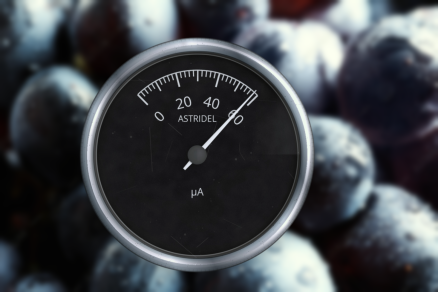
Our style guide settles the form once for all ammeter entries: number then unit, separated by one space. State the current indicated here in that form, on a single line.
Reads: 58 µA
